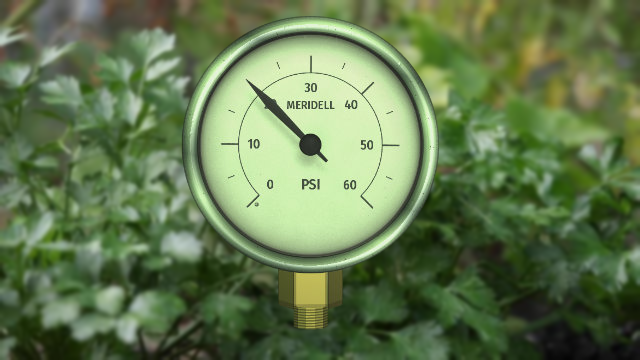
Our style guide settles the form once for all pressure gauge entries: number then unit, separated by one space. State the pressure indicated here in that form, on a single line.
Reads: 20 psi
